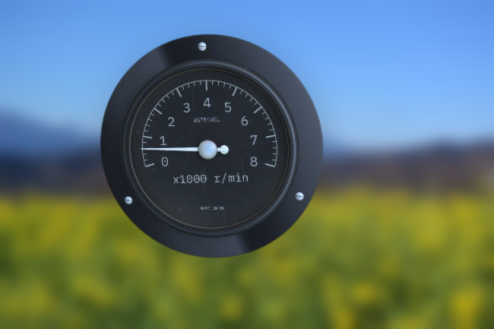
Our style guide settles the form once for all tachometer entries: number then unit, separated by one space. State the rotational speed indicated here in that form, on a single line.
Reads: 600 rpm
